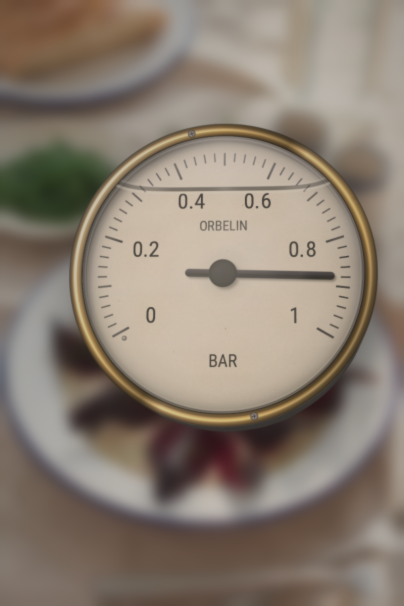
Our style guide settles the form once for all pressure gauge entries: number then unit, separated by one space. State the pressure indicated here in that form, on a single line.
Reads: 0.88 bar
